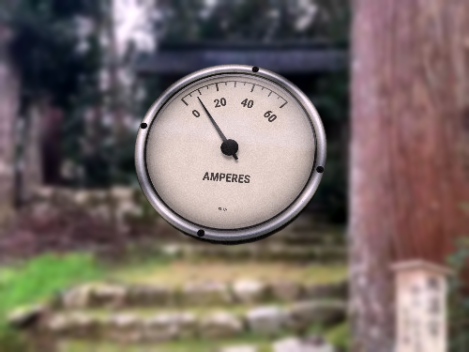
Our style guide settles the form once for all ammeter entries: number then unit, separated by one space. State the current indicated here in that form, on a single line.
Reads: 7.5 A
